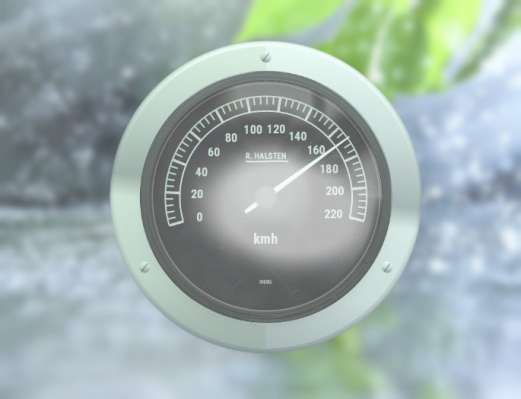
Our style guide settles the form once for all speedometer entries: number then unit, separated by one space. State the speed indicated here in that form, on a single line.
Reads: 168 km/h
